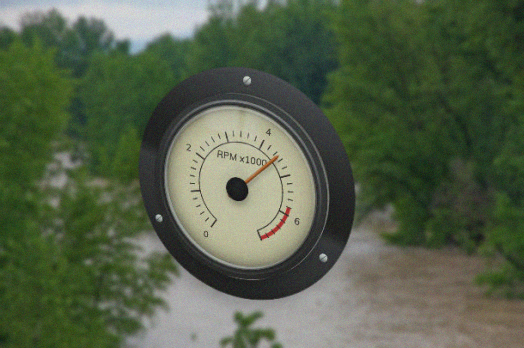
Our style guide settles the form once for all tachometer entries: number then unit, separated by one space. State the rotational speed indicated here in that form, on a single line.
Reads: 4500 rpm
